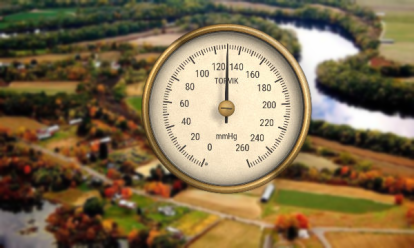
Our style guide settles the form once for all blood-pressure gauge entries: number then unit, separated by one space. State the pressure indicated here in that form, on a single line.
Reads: 130 mmHg
